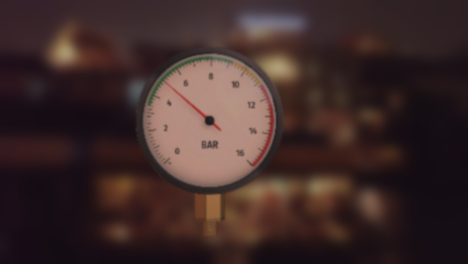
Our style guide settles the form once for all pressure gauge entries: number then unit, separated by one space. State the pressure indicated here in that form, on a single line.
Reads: 5 bar
